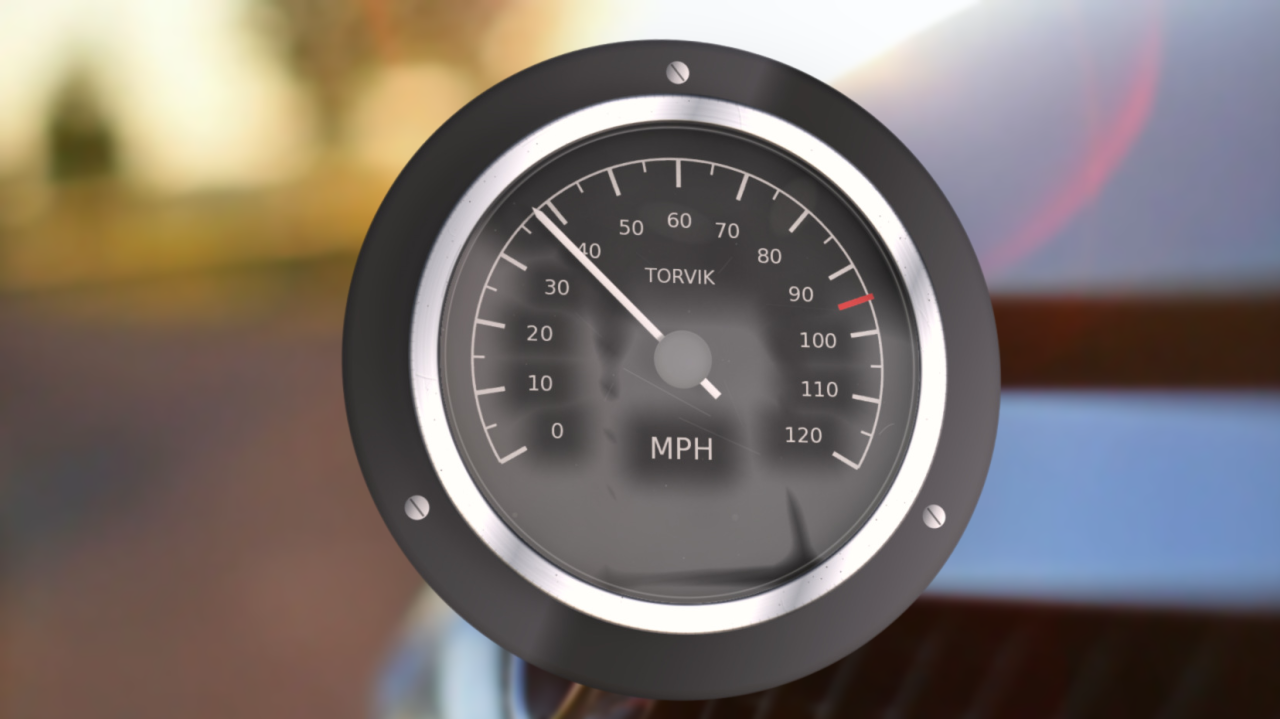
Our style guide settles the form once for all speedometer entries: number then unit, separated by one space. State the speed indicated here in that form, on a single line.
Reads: 37.5 mph
